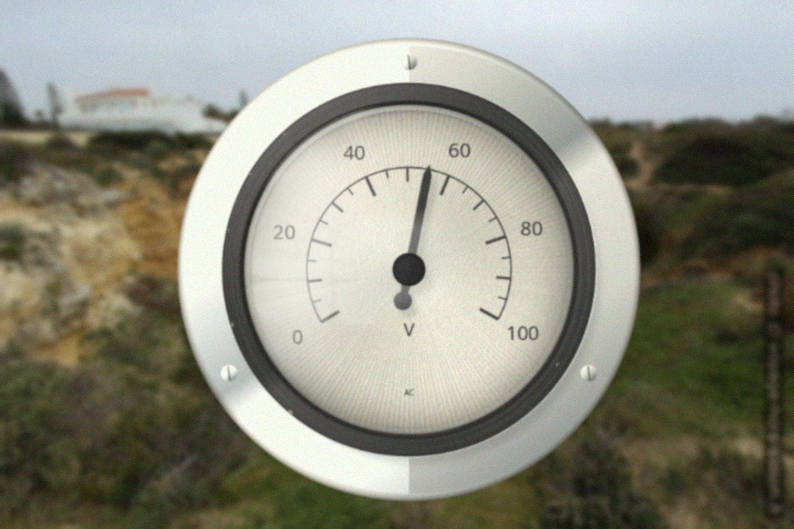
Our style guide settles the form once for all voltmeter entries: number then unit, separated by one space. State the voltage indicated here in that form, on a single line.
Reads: 55 V
